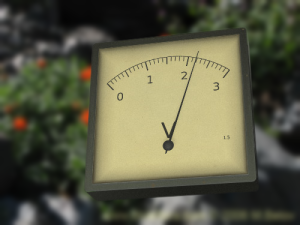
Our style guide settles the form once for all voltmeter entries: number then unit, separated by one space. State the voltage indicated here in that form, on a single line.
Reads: 2.2 V
